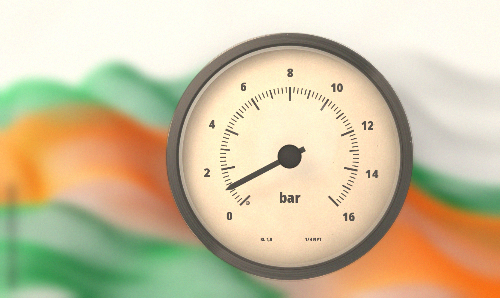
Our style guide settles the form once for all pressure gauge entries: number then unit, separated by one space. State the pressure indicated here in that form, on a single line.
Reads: 1 bar
